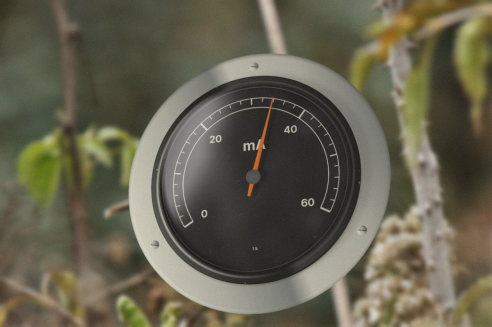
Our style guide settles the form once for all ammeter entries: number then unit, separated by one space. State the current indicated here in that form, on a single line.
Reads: 34 mA
